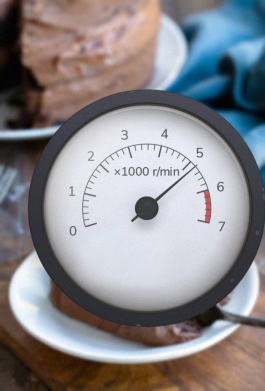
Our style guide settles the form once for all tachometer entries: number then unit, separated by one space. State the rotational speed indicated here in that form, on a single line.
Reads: 5200 rpm
